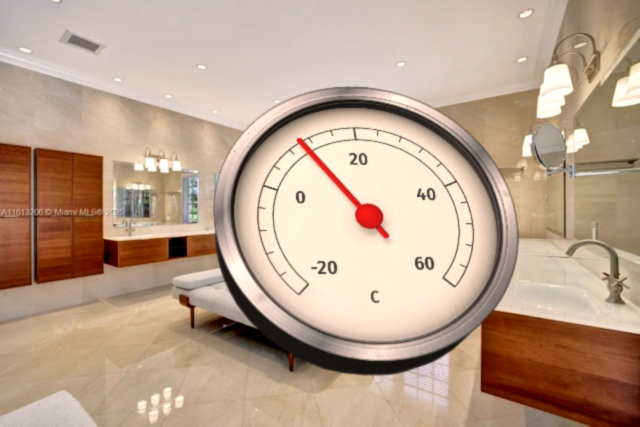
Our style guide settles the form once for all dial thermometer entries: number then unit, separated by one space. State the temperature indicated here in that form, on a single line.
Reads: 10 °C
